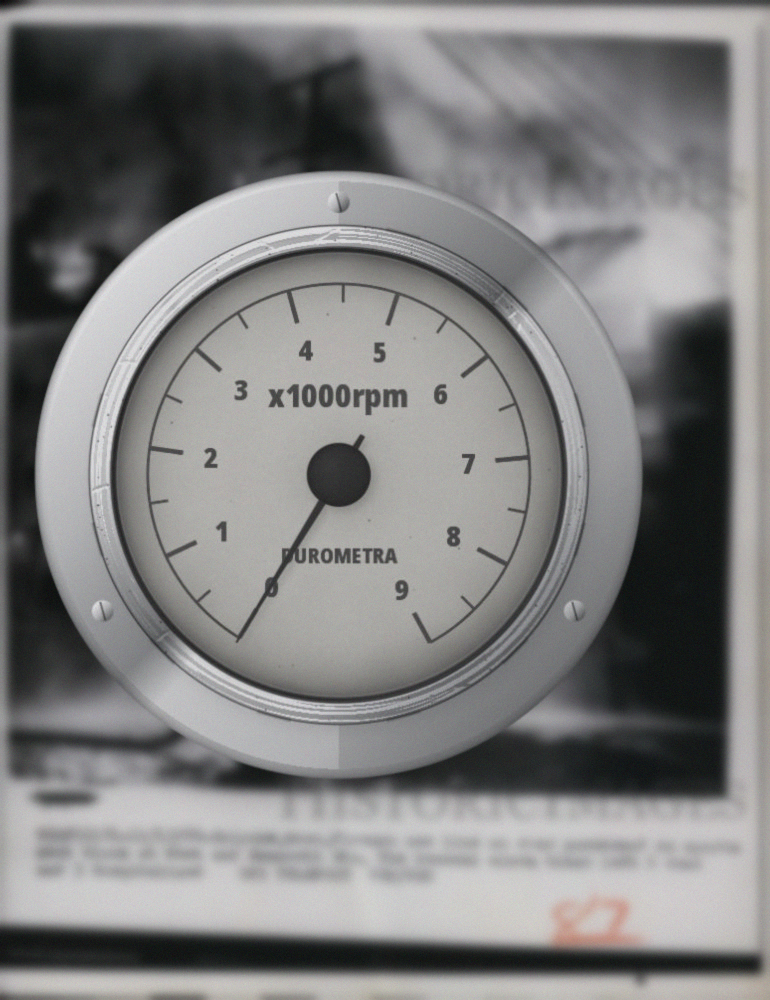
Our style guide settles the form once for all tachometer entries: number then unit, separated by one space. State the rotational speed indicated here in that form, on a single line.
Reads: 0 rpm
